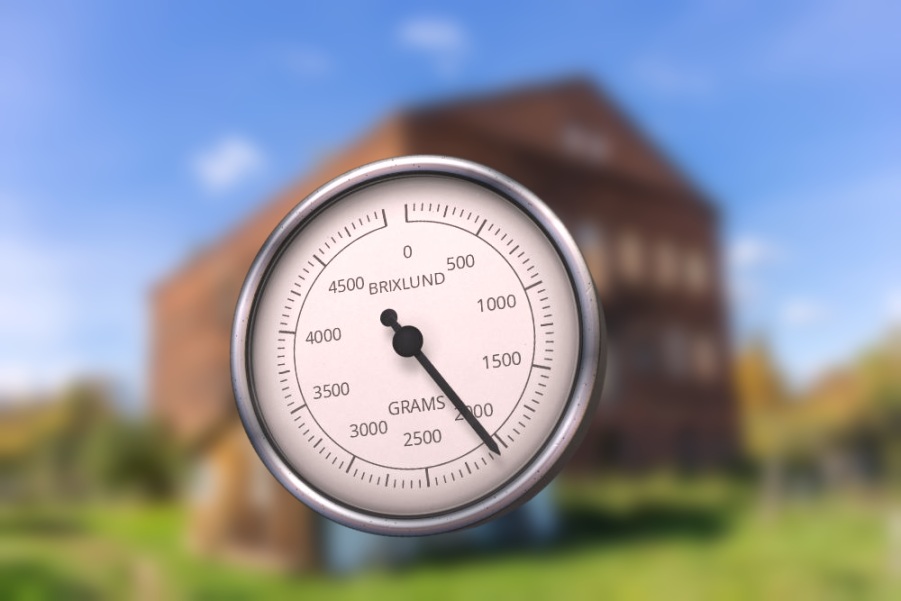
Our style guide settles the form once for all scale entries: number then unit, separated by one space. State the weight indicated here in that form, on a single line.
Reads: 2050 g
